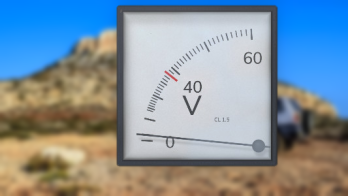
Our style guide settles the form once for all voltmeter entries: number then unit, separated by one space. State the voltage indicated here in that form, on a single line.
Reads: 10 V
